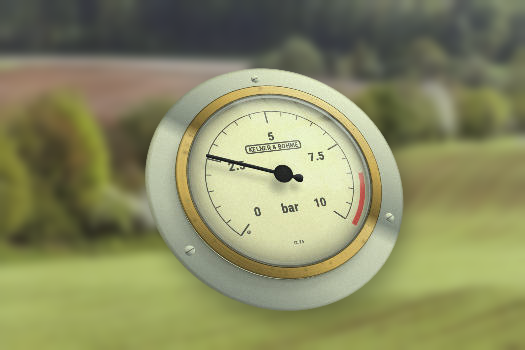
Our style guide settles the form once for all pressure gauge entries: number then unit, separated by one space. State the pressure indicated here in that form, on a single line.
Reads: 2.5 bar
